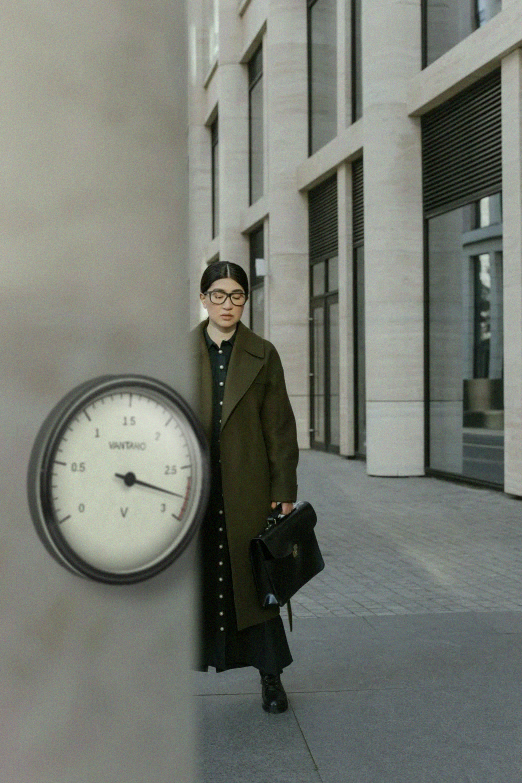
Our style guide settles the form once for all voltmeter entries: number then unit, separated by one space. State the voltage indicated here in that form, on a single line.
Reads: 2.8 V
